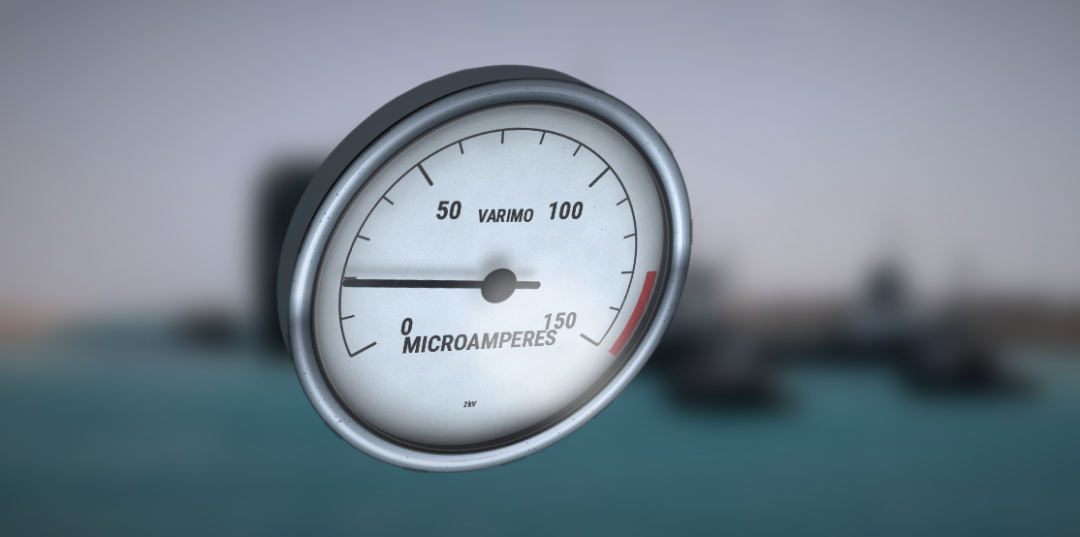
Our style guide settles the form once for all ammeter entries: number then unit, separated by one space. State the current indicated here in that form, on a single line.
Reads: 20 µA
